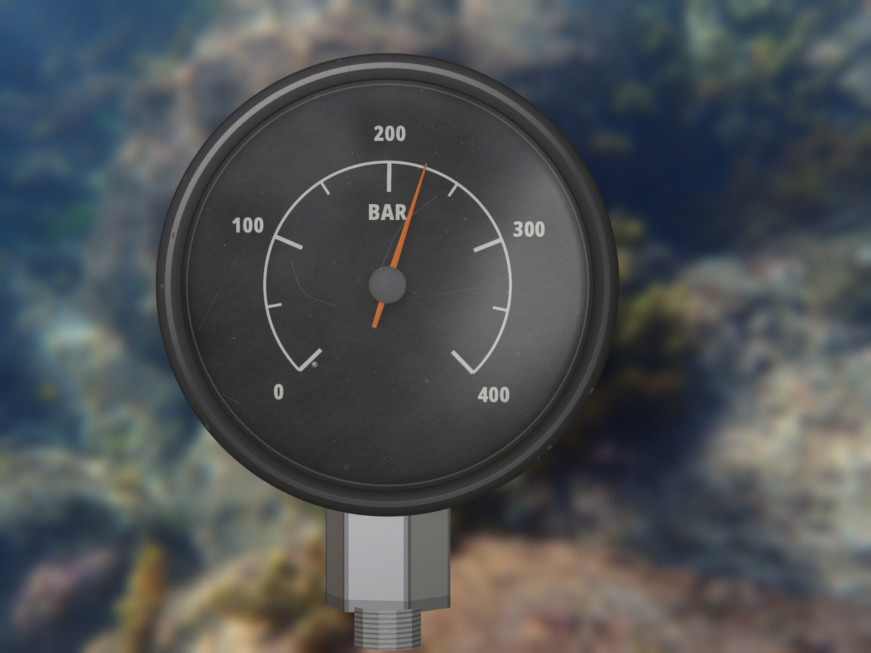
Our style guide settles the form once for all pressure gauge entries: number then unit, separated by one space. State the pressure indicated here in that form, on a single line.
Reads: 225 bar
